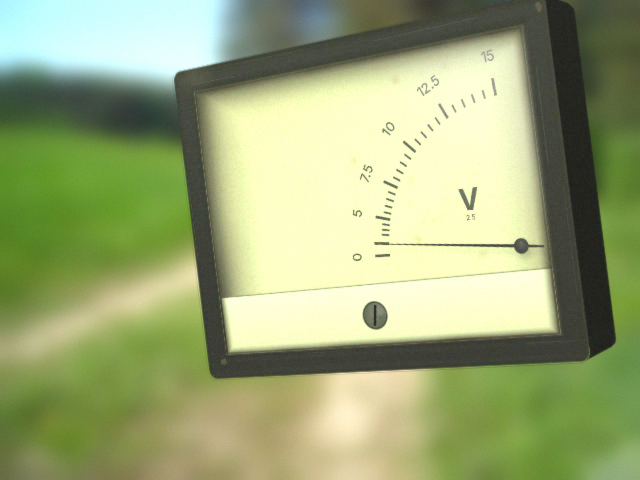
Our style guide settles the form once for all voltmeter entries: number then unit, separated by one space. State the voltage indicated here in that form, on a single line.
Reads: 2.5 V
